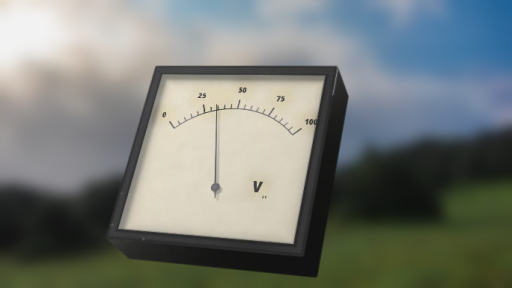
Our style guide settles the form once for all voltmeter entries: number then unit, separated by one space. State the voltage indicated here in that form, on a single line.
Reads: 35 V
